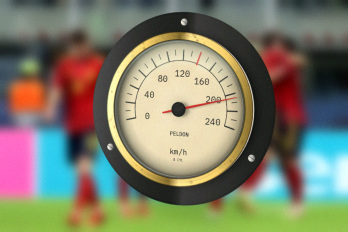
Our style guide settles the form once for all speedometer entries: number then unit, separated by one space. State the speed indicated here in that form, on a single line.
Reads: 205 km/h
